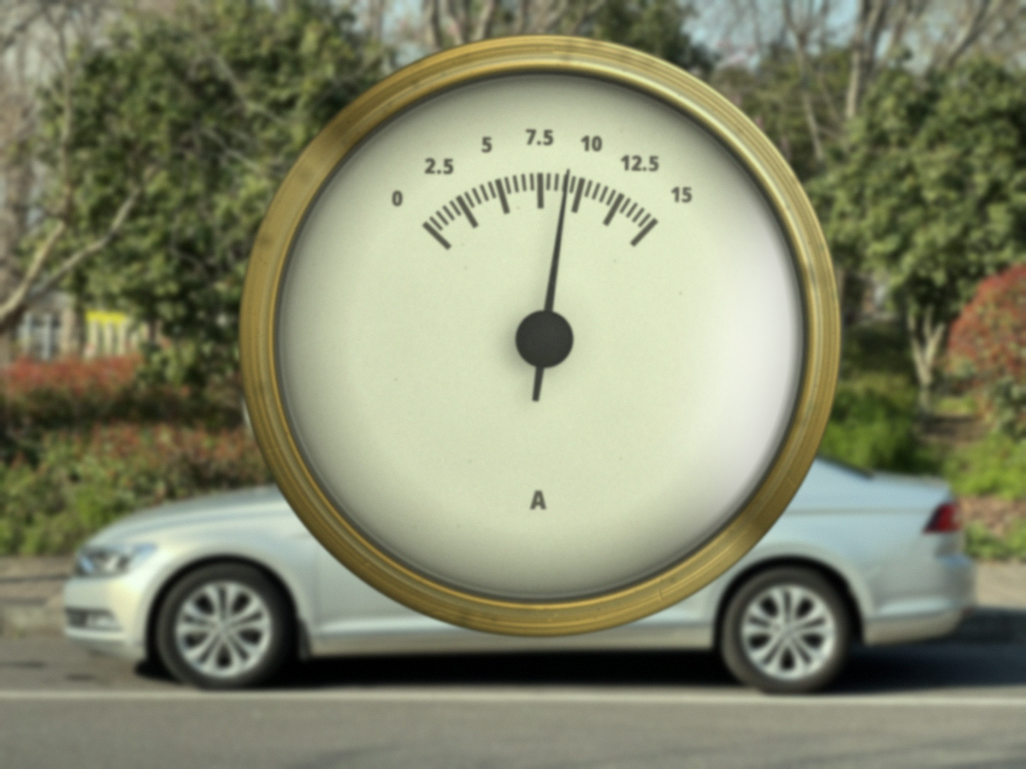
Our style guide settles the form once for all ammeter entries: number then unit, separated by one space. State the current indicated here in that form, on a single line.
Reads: 9 A
